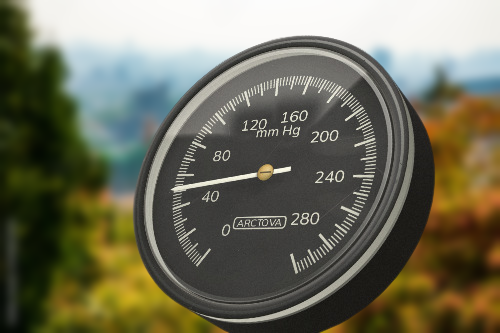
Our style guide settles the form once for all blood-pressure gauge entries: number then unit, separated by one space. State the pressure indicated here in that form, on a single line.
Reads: 50 mmHg
